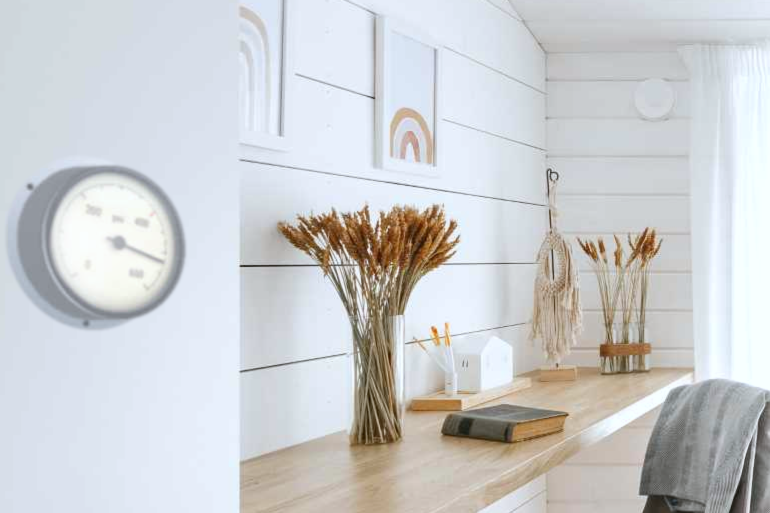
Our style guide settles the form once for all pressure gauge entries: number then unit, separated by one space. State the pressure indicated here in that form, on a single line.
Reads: 525 psi
